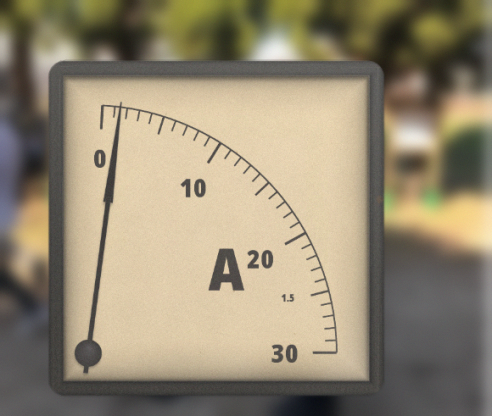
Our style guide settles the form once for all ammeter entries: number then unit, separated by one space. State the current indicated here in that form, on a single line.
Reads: 1.5 A
